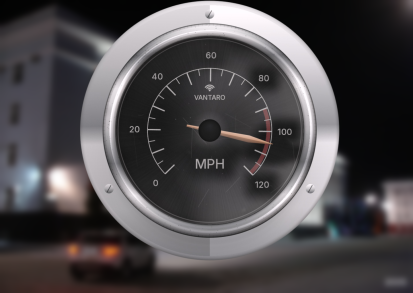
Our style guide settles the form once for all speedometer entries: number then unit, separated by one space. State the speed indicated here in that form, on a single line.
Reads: 105 mph
